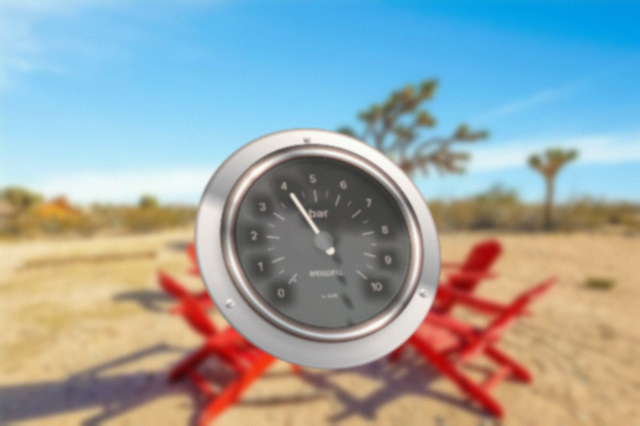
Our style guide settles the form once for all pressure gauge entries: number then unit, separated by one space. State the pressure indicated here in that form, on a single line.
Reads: 4 bar
